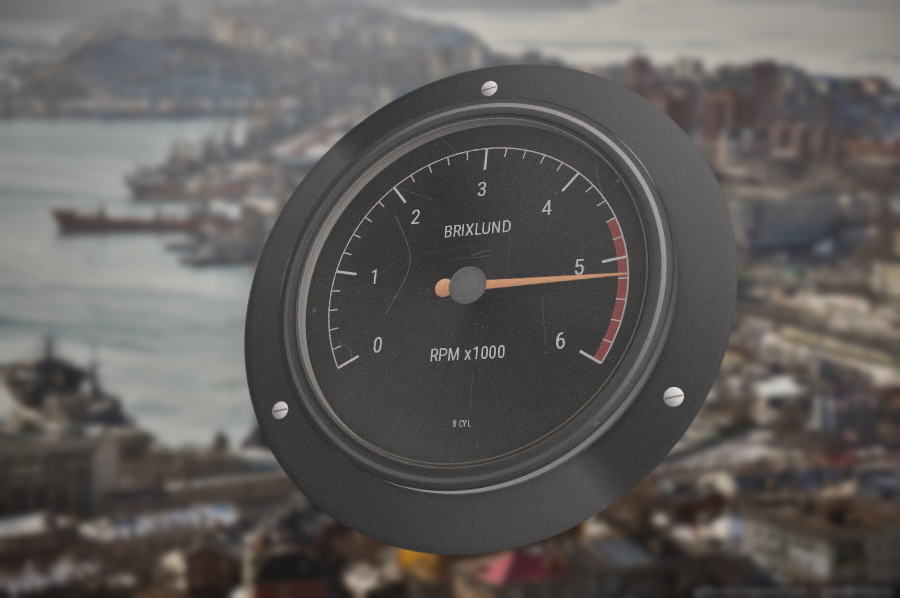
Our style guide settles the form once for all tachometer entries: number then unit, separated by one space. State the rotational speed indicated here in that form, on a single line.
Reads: 5200 rpm
